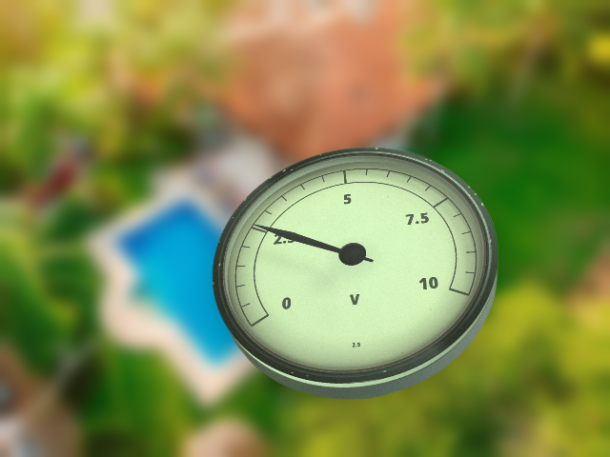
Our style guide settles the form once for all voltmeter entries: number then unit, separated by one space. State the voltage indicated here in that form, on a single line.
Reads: 2.5 V
